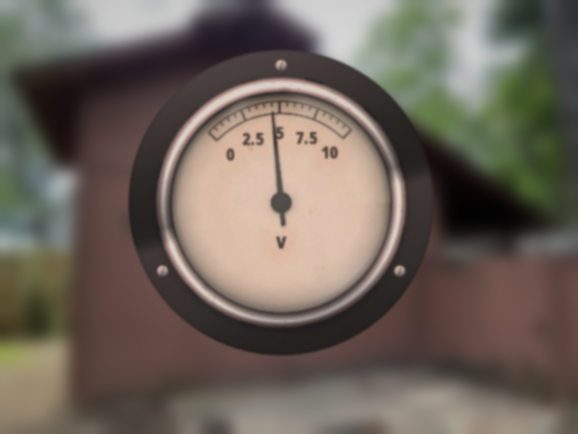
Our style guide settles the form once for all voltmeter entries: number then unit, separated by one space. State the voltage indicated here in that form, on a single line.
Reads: 4.5 V
